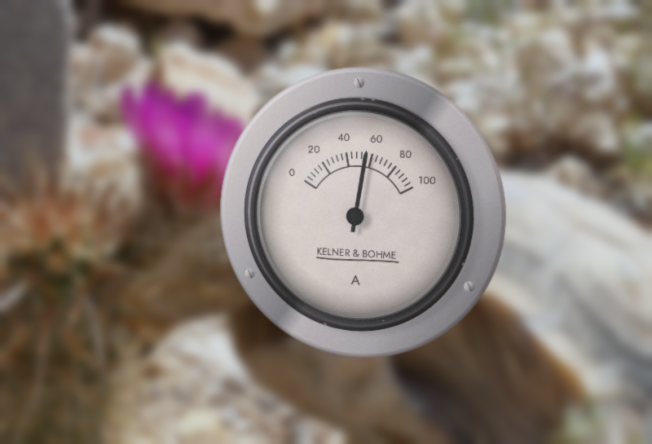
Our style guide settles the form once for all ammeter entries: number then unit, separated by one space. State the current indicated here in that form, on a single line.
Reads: 56 A
